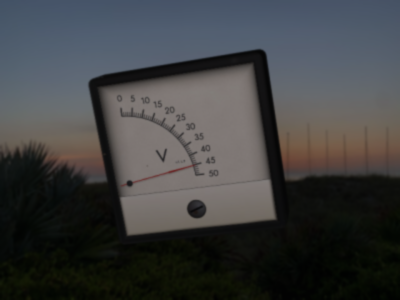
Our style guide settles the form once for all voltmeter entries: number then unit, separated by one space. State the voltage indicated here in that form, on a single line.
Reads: 45 V
